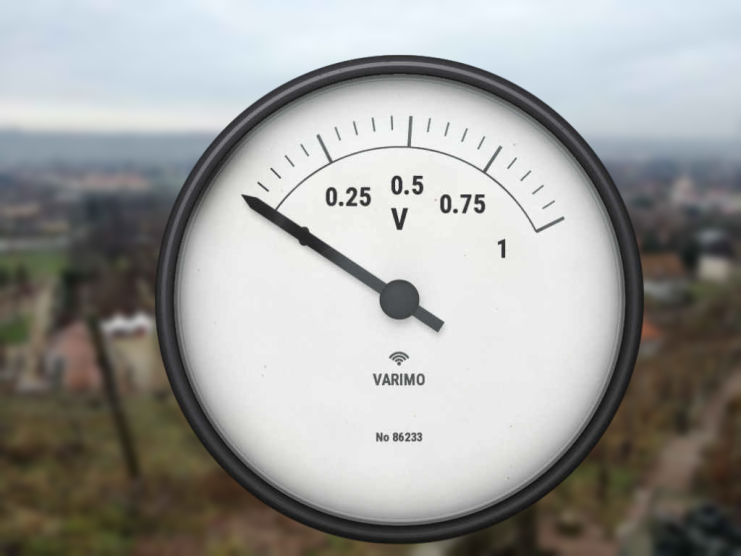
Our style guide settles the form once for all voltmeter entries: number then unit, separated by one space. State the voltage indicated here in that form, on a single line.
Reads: 0 V
